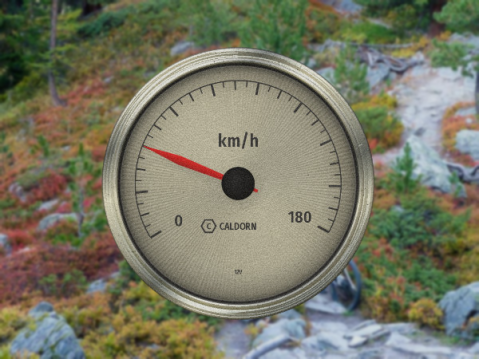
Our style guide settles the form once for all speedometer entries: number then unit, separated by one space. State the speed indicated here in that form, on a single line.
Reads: 40 km/h
